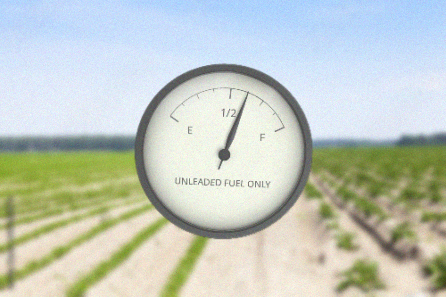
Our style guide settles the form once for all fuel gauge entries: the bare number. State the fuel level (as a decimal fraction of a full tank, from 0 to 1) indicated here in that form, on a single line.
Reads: 0.625
